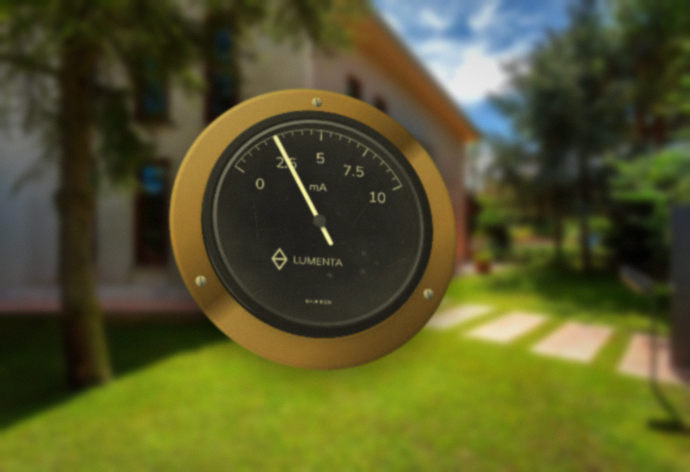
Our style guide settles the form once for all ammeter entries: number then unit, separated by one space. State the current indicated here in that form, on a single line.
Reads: 2.5 mA
